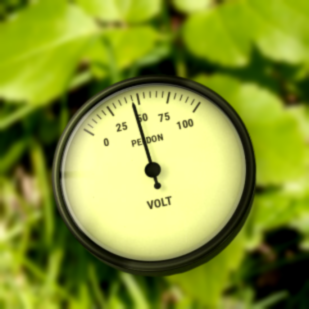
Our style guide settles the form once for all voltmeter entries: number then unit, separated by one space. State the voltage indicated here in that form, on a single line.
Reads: 45 V
